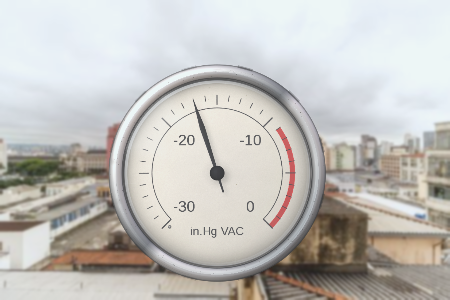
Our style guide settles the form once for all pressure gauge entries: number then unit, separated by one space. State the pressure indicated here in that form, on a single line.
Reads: -17 inHg
